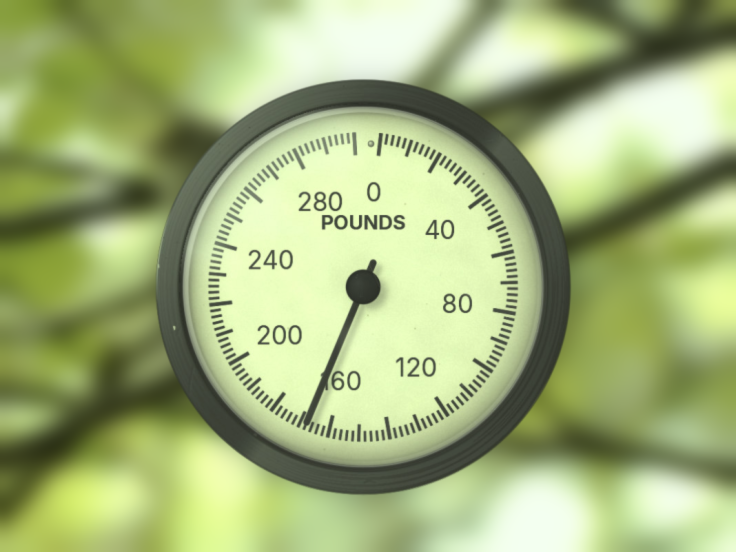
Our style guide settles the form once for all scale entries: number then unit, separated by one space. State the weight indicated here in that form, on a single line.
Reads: 168 lb
